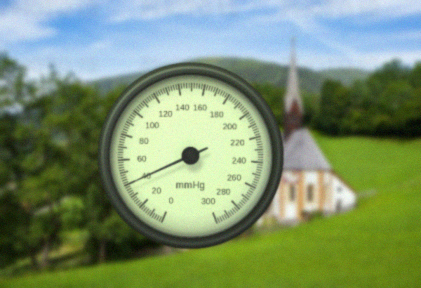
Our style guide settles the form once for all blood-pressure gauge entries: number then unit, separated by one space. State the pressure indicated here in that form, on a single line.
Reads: 40 mmHg
